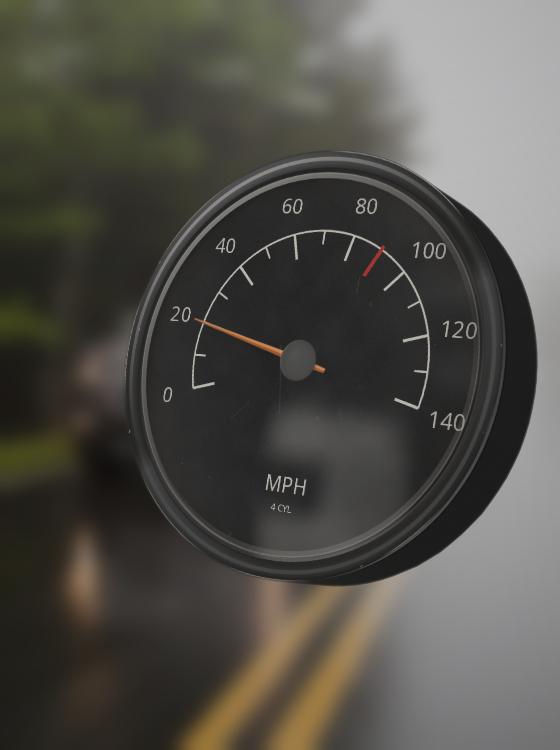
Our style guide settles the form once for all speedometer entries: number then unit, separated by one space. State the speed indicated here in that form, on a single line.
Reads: 20 mph
